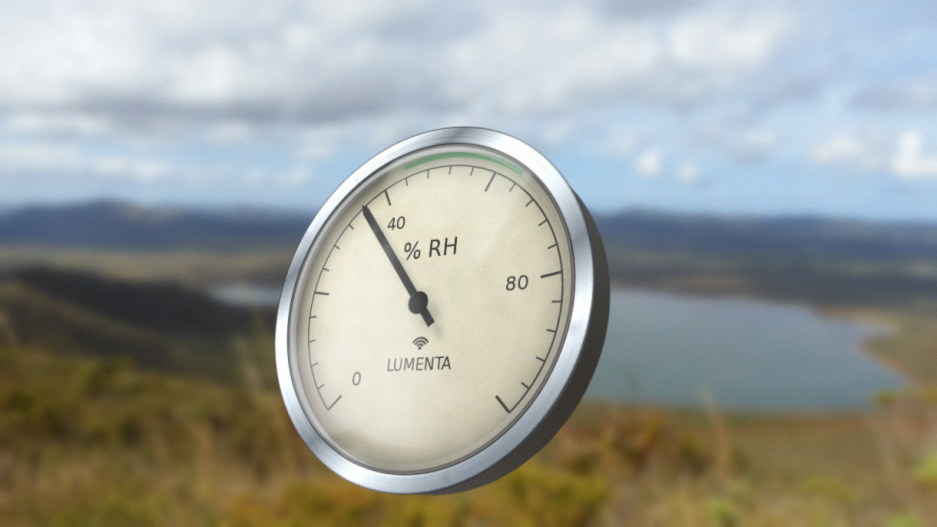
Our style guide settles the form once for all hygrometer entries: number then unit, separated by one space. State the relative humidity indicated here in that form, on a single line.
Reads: 36 %
